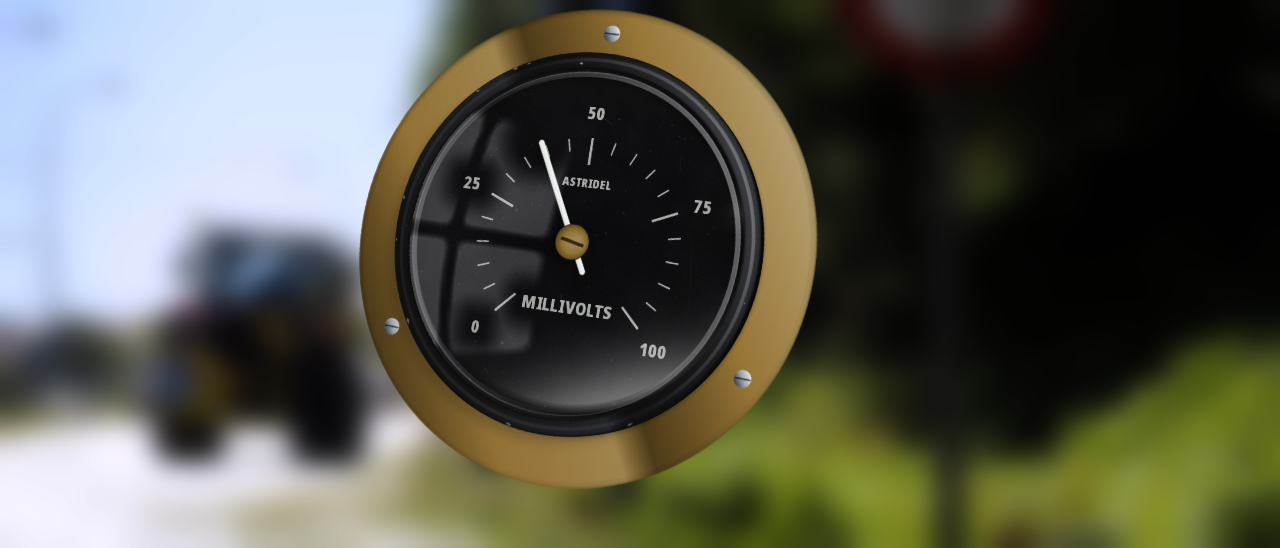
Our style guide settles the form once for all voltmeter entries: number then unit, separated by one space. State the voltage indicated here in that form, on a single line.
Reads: 40 mV
